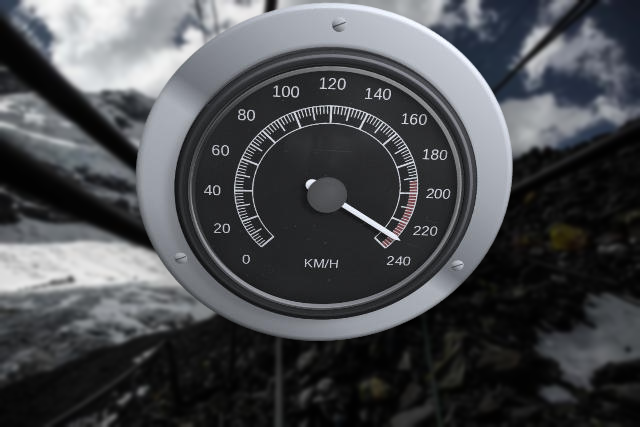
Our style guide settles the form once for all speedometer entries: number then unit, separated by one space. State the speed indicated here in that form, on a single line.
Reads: 230 km/h
